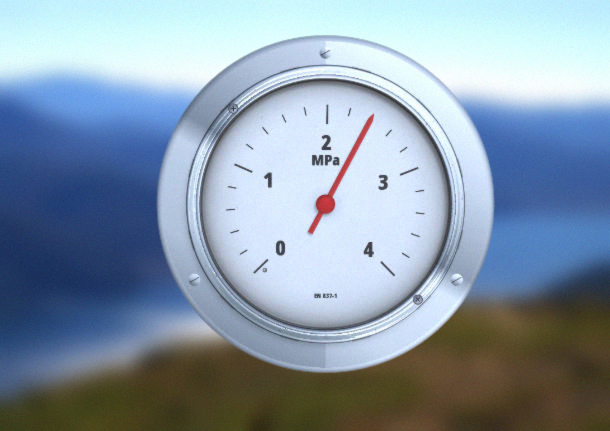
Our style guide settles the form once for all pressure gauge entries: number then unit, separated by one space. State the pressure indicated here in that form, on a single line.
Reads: 2.4 MPa
